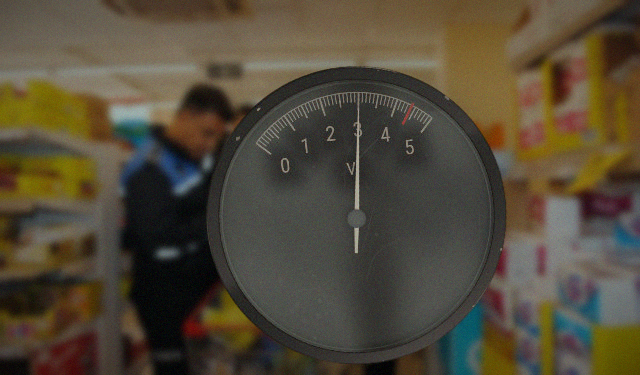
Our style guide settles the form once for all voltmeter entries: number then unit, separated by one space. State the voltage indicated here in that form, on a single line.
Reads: 3 V
